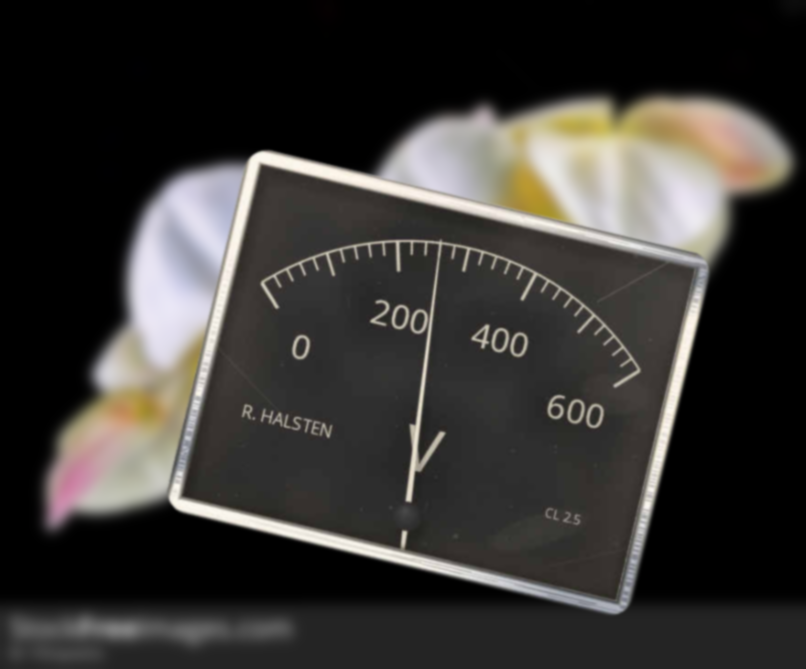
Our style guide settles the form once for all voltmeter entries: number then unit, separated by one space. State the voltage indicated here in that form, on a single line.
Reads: 260 V
